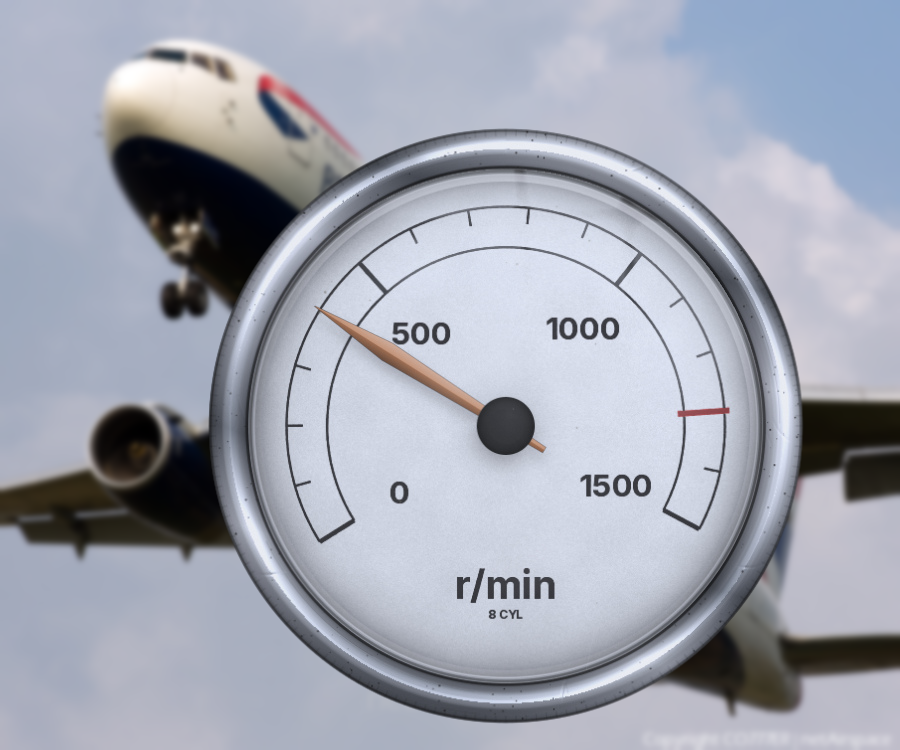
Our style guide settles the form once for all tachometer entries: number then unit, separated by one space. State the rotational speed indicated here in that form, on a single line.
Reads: 400 rpm
